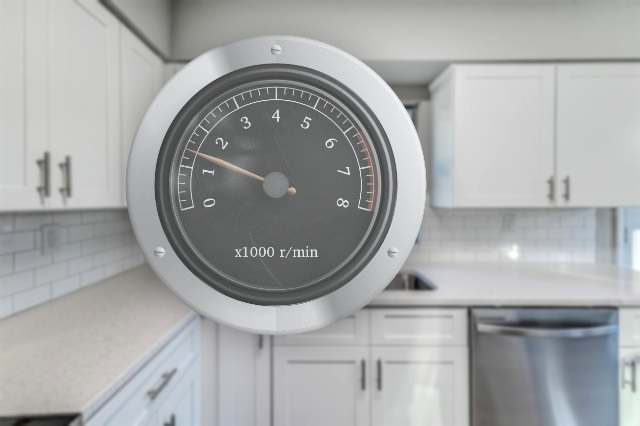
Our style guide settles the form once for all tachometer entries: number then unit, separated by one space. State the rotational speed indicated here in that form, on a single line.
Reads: 1400 rpm
